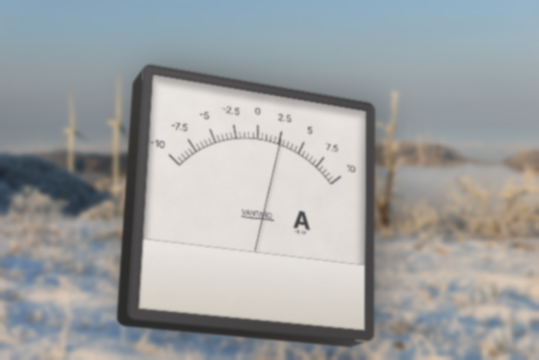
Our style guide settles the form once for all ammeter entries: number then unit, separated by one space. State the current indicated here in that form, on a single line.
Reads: 2.5 A
